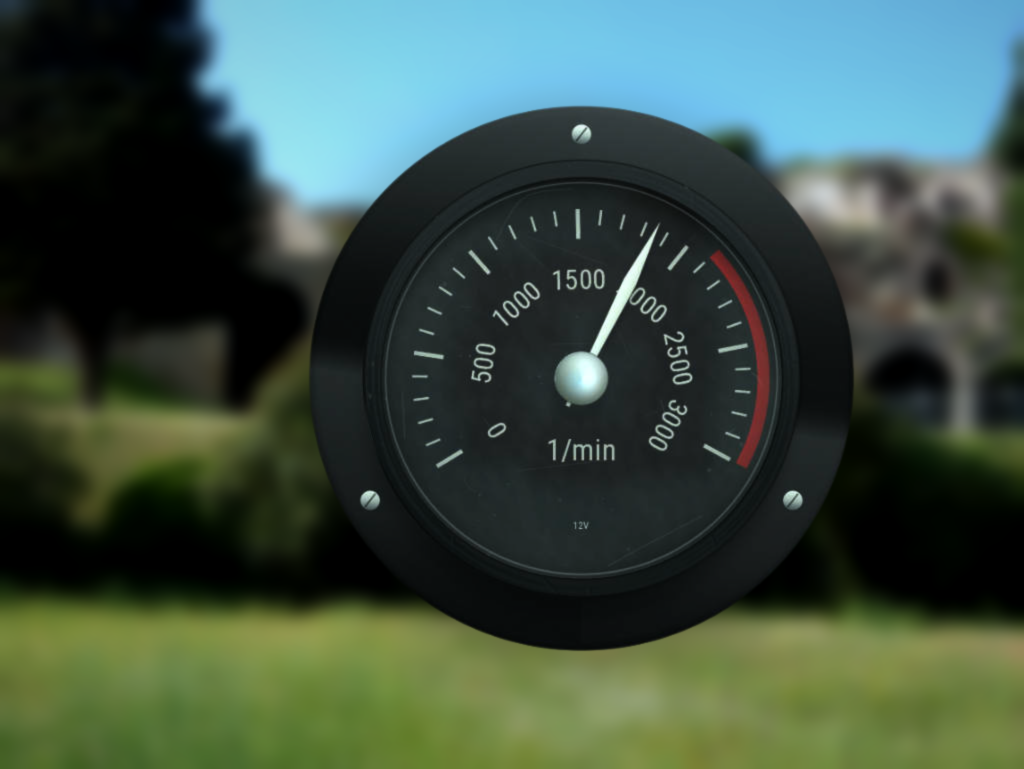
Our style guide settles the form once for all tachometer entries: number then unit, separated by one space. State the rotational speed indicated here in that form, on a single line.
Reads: 1850 rpm
